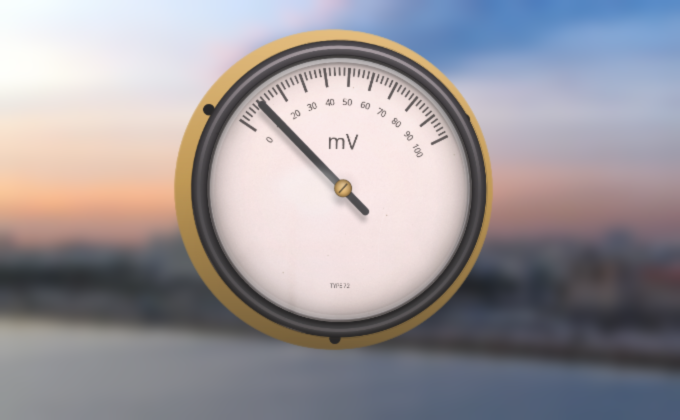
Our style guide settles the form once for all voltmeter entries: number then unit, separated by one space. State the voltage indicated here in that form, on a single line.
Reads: 10 mV
